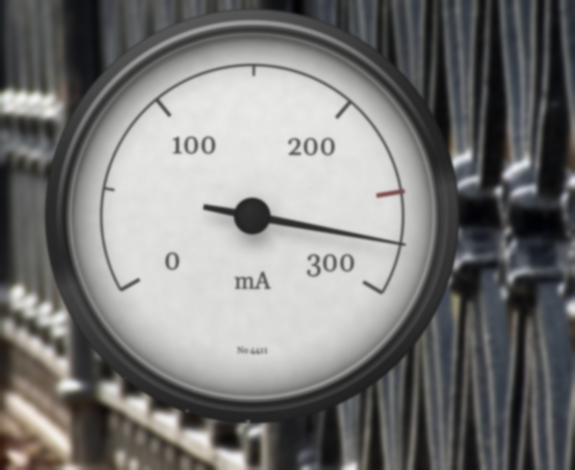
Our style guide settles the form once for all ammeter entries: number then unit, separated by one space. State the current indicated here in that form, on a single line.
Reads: 275 mA
